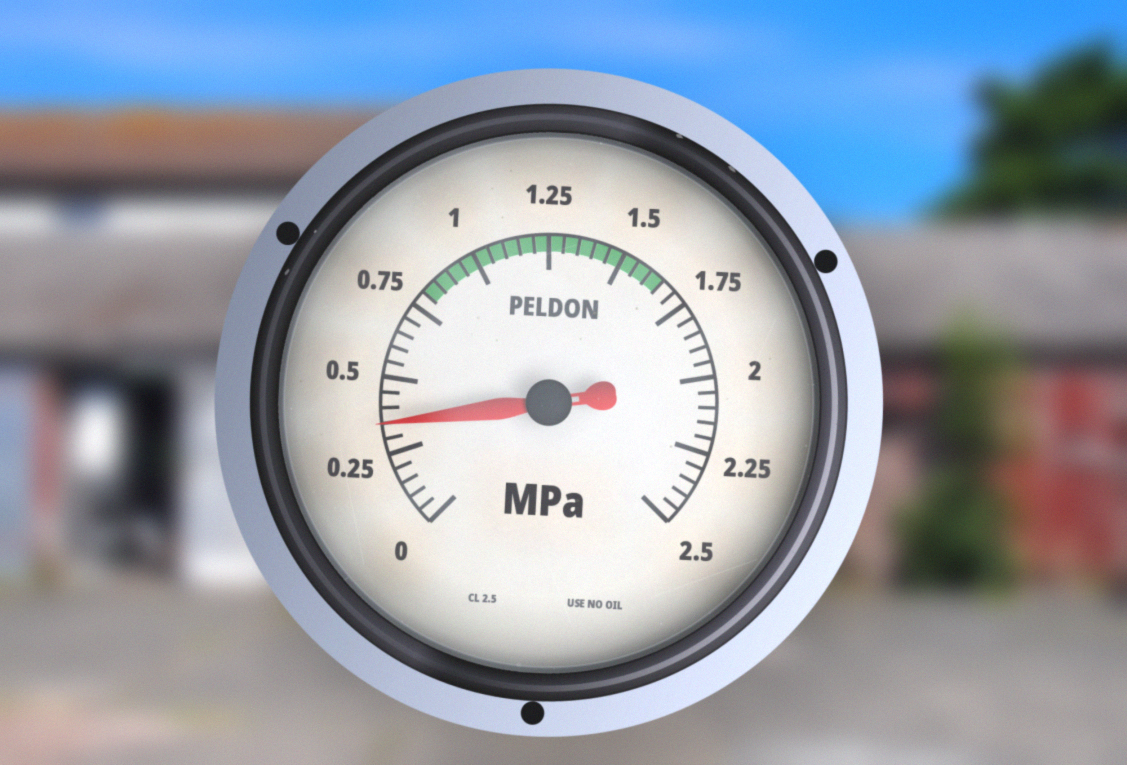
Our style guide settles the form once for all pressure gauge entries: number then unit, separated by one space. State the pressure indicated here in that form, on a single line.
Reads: 0.35 MPa
